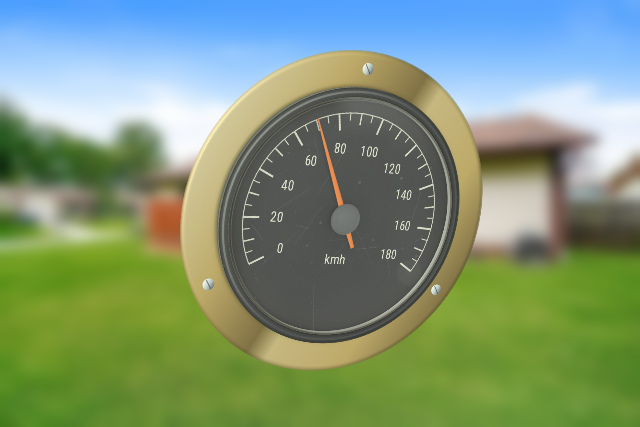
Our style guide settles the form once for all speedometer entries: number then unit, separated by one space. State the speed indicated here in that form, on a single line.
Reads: 70 km/h
